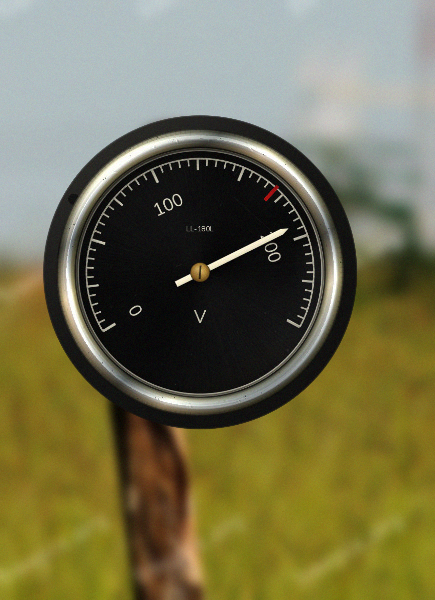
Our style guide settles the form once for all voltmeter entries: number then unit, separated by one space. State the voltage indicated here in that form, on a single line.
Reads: 192.5 V
